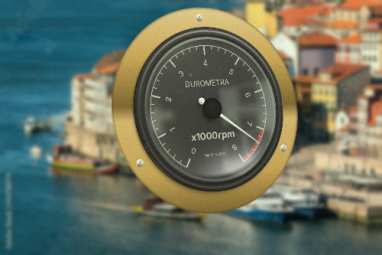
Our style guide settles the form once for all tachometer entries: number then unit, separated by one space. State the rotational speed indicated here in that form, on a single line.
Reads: 7400 rpm
